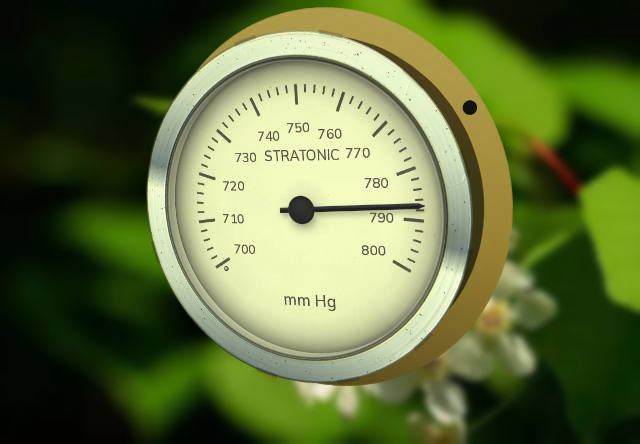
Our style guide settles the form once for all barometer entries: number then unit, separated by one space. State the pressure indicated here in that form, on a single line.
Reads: 787 mmHg
